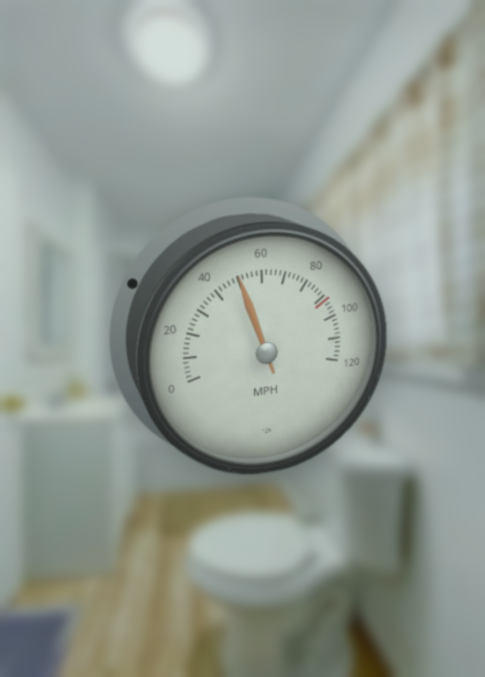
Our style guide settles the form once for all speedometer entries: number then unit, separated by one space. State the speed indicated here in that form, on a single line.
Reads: 50 mph
